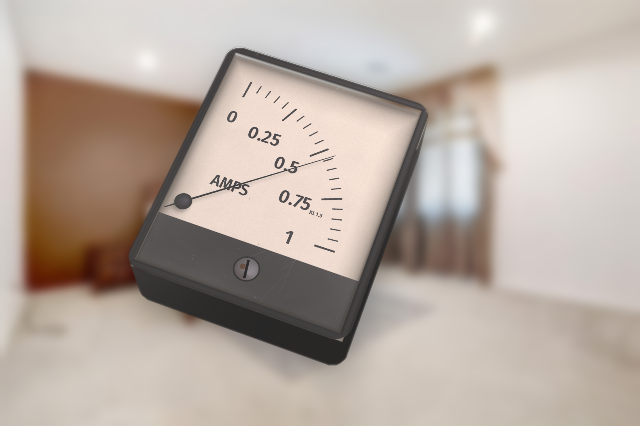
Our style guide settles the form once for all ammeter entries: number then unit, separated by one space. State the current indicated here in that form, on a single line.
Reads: 0.55 A
